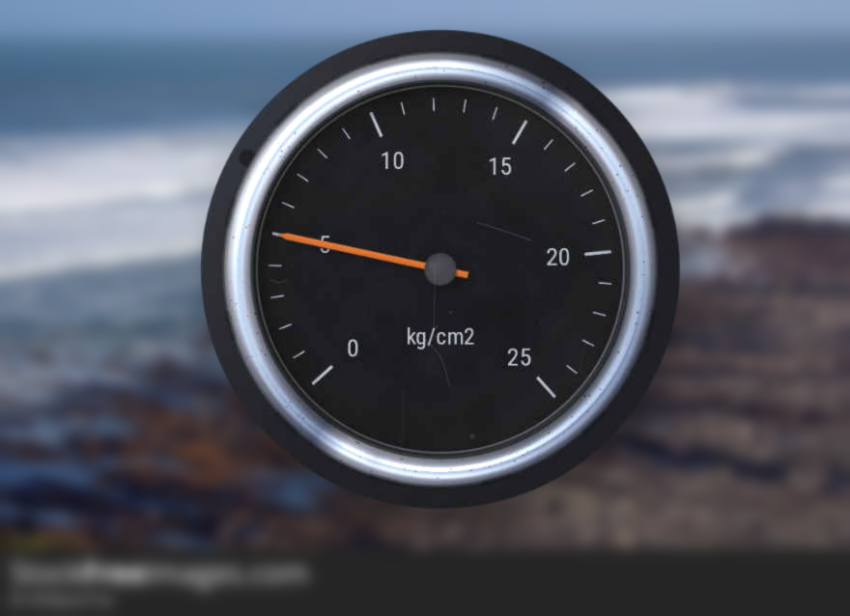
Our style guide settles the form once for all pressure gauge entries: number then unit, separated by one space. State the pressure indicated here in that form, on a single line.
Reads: 5 kg/cm²
